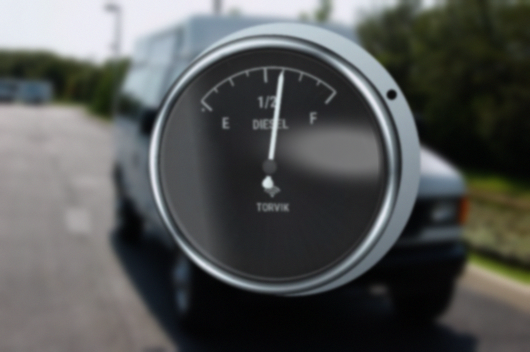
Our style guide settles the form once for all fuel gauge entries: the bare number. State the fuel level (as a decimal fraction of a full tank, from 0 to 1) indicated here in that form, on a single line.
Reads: 0.625
